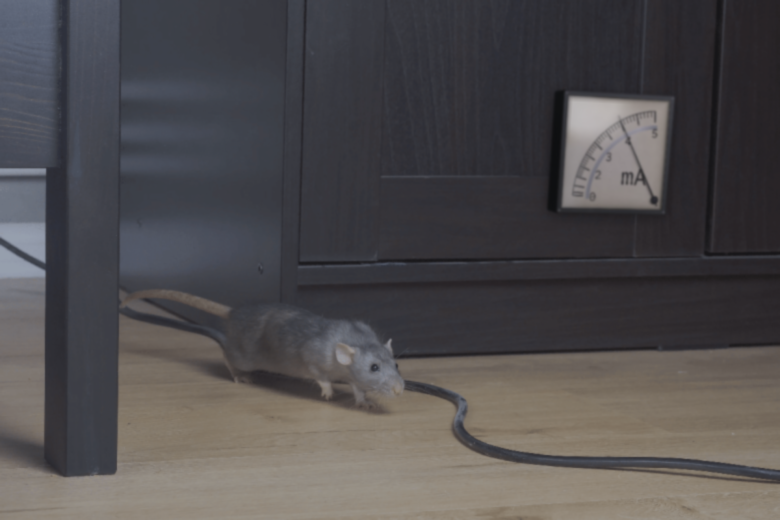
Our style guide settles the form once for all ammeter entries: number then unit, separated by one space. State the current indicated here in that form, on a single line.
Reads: 4 mA
